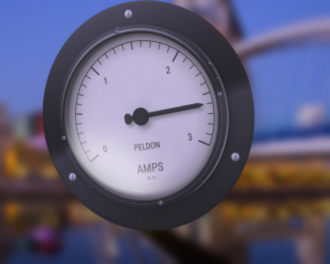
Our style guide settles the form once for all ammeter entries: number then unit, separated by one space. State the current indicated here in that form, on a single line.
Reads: 2.6 A
